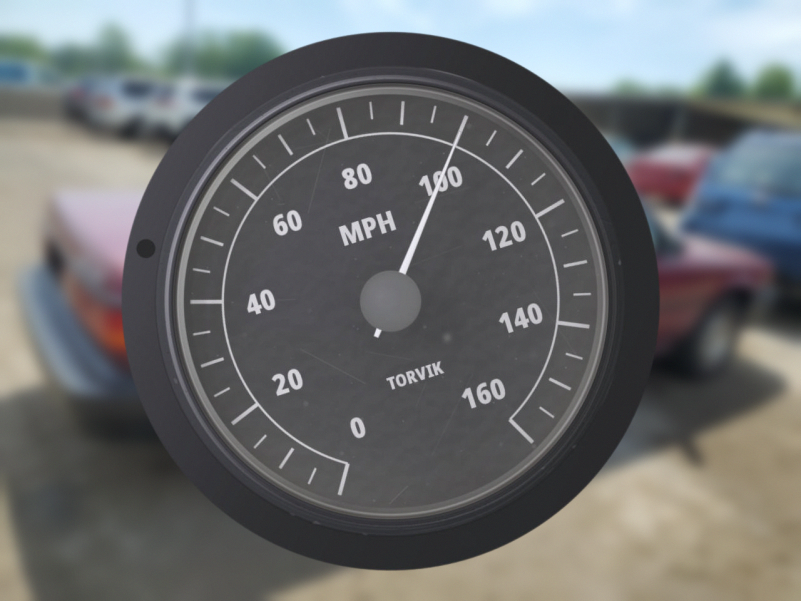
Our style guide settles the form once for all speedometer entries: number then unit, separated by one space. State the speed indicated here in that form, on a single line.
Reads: 100 mph
